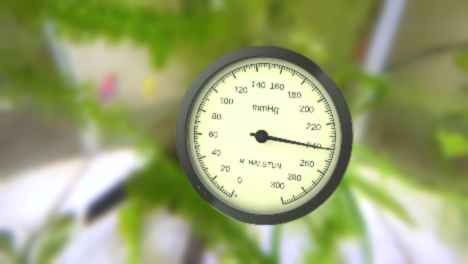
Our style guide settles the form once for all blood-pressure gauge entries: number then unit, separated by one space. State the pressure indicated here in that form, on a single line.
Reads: 240 mmHg
